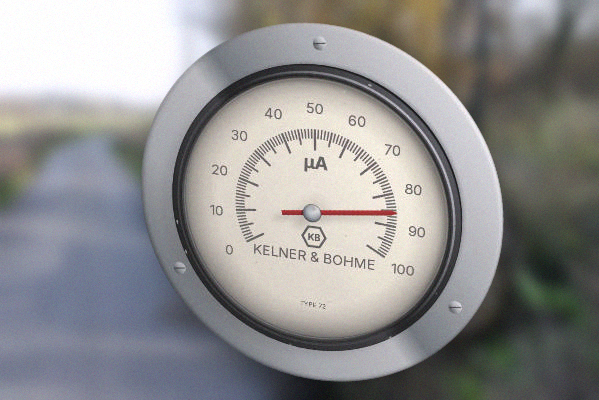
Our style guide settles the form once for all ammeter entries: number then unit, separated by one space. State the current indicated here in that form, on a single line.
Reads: 85 µA
